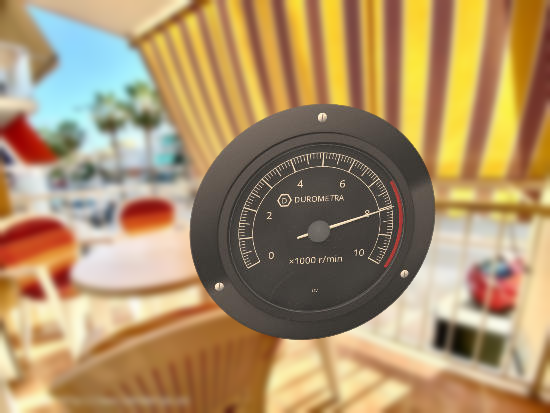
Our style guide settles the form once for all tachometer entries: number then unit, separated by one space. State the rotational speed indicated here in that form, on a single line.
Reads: 8000 rpm
